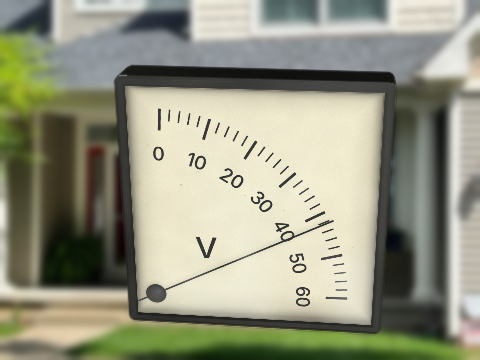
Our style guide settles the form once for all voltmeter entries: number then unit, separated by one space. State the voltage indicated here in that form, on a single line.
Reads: 42 V
